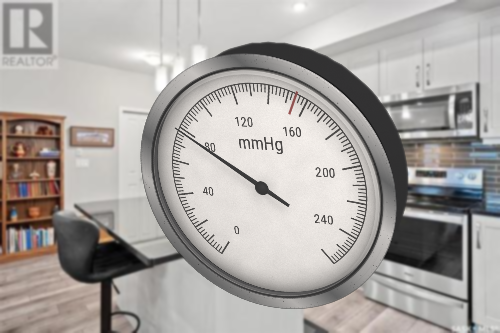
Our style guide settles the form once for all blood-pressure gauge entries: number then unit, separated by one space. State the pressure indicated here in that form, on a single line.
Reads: 80 mmHg
